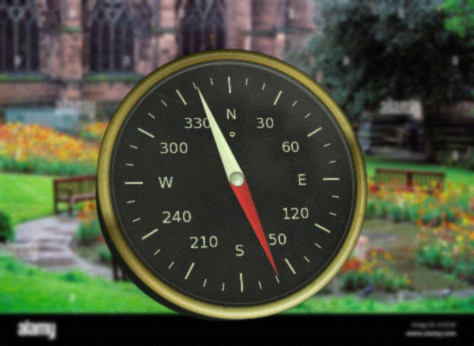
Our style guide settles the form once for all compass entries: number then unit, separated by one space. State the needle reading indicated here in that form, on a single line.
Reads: 160 °
